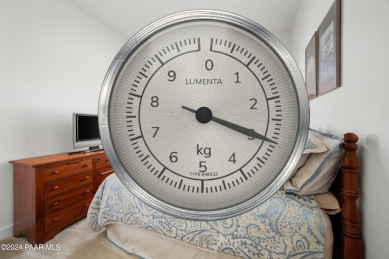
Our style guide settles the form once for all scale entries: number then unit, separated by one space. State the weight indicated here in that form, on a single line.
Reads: 3 kg
